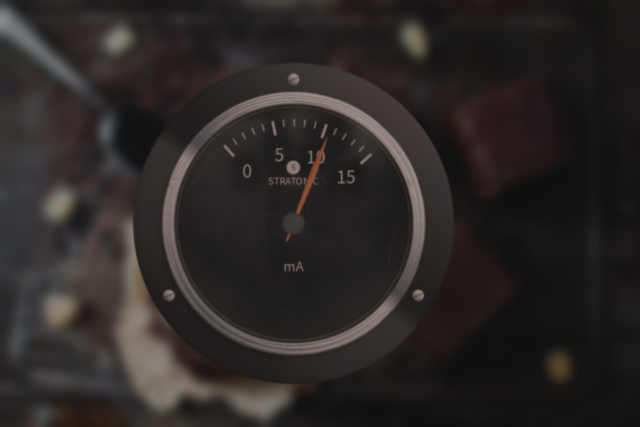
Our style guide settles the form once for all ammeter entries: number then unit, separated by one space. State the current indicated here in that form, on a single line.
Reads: 10.5 mA
